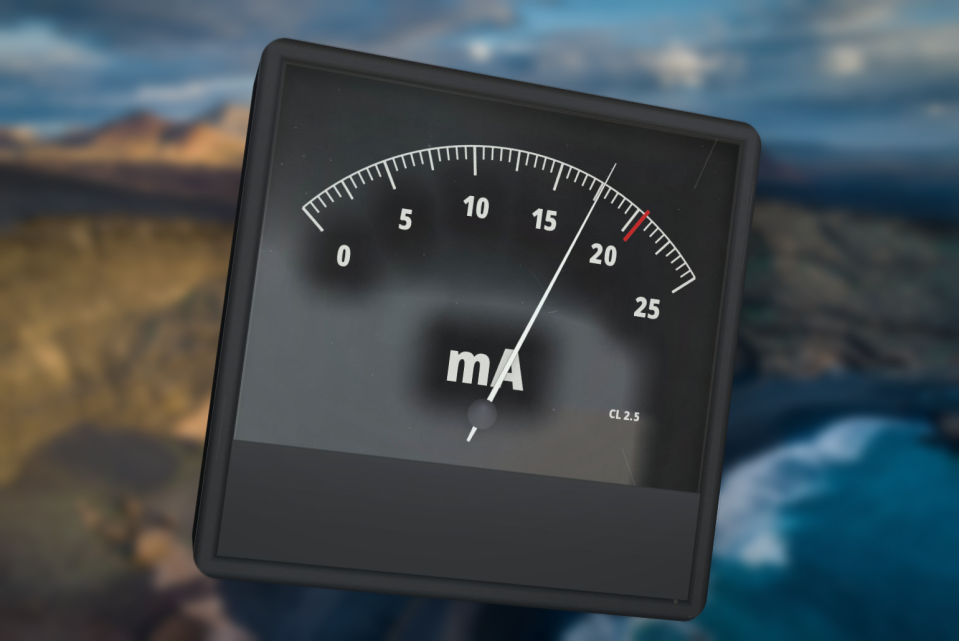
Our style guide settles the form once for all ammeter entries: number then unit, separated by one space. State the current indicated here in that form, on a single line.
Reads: 17.5 mA
